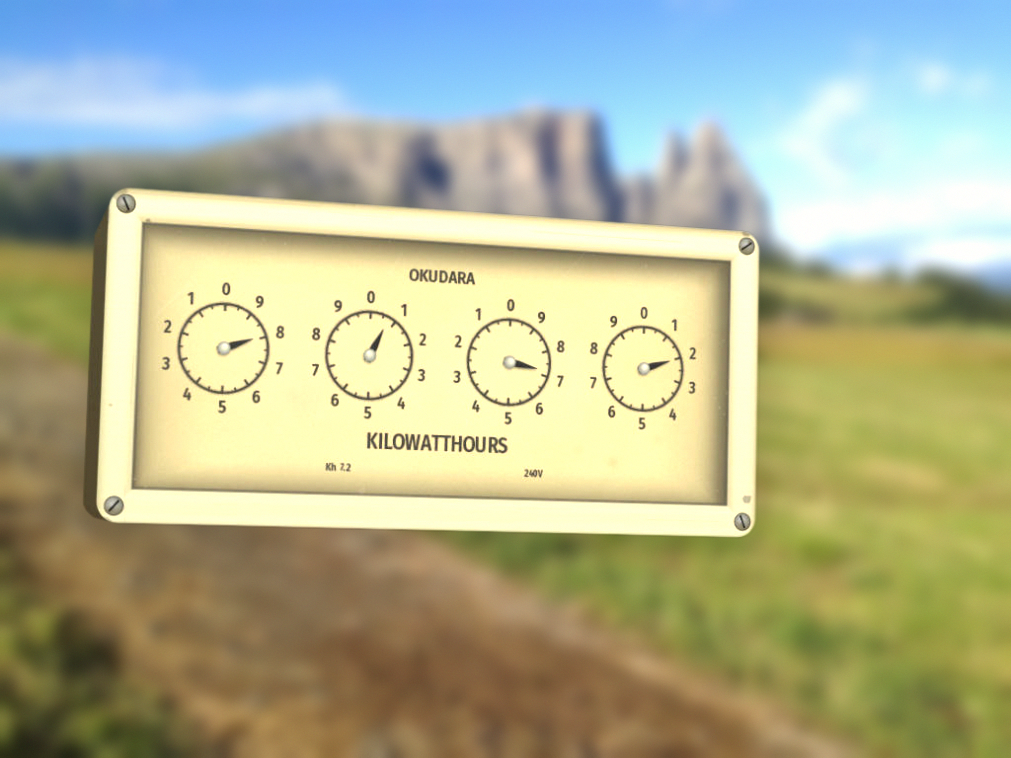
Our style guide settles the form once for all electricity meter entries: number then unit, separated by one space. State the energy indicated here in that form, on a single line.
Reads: 8072 kWh
